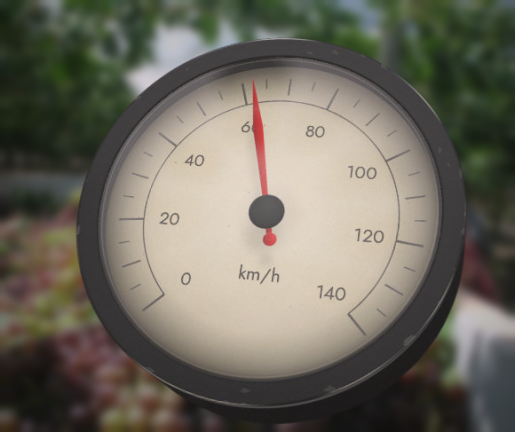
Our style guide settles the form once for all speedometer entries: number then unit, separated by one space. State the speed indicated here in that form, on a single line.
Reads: 62.5 km/h
